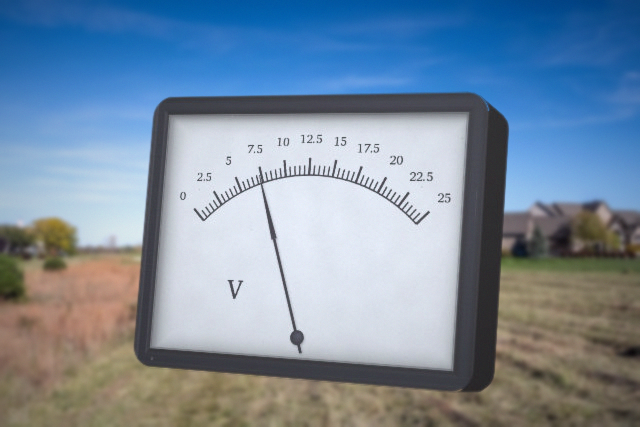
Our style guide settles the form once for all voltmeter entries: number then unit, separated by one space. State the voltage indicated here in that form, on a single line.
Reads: 7.5 V
